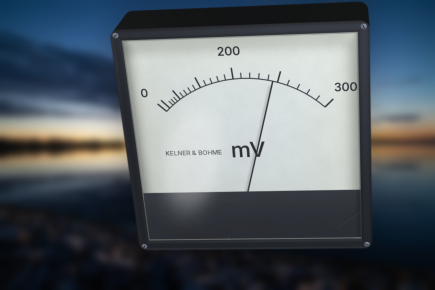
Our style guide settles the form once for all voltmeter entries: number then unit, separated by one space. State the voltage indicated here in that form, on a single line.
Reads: 245 mV
